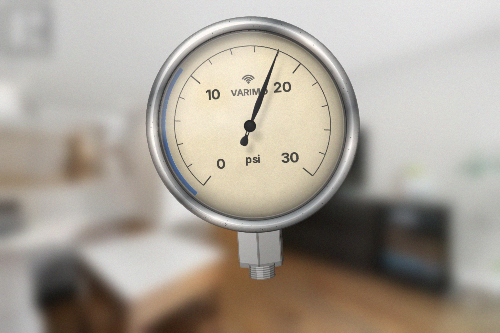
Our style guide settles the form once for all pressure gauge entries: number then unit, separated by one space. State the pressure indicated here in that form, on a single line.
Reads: 18 psi
